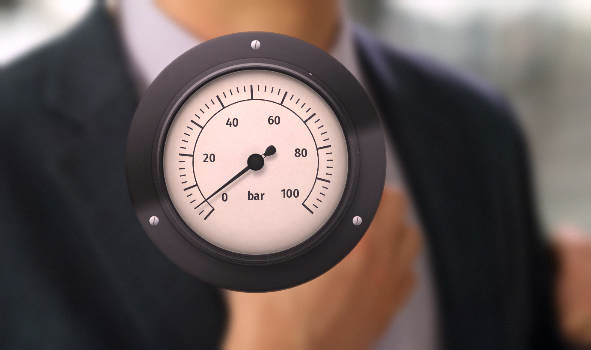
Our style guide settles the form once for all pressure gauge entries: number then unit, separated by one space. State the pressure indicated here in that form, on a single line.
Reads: 4 bar
